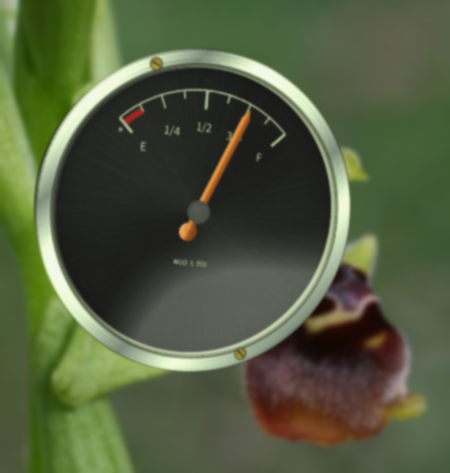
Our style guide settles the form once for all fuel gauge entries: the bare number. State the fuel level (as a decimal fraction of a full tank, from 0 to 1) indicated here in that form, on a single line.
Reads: 0.75
